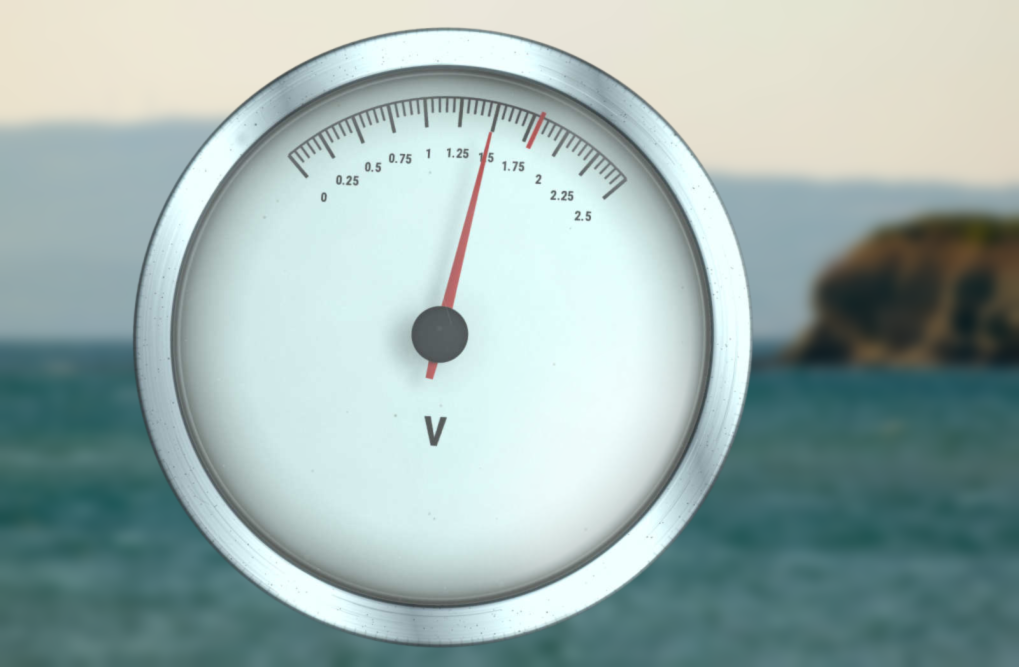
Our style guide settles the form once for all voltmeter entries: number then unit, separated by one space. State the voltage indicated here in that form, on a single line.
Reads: 1.5 V
